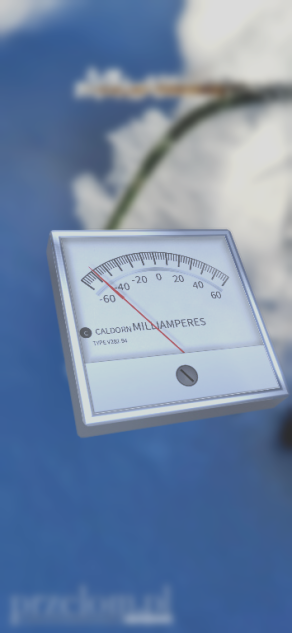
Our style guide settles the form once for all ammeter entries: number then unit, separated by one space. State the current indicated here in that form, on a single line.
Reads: -50 mA
